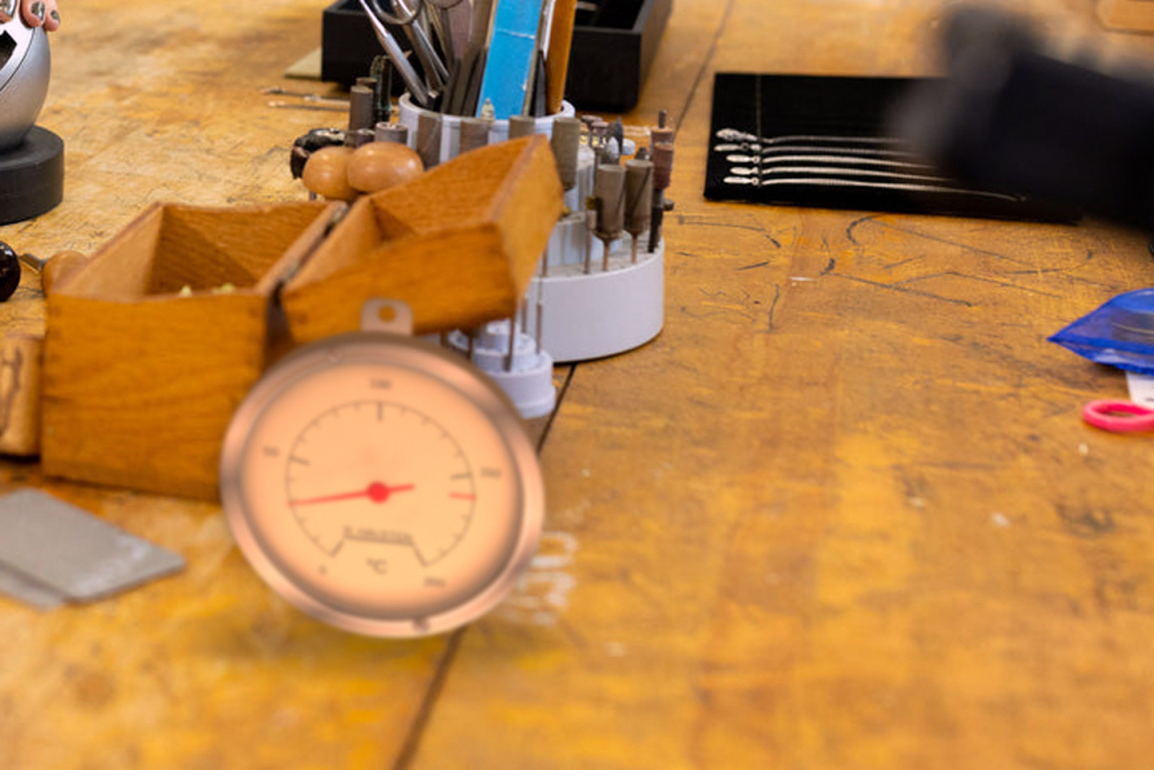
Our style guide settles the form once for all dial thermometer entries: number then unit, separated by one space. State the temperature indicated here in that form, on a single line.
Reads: 30 °C
